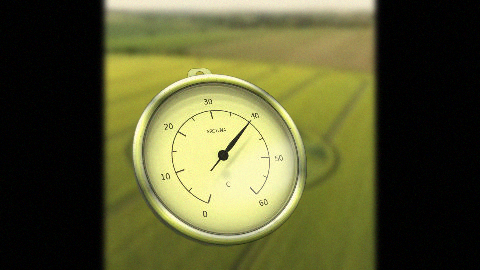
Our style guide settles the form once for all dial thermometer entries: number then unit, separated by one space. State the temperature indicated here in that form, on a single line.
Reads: 40 °C
